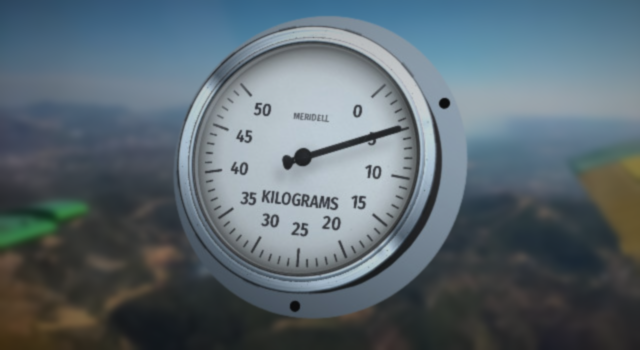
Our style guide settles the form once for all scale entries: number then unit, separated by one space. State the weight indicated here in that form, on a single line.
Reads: 5 kg
